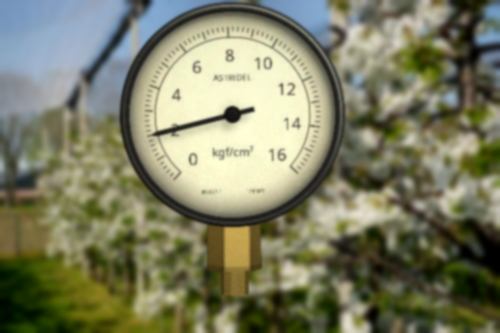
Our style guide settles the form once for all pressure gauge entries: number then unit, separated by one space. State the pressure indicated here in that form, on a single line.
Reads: 2 kg/cm²
